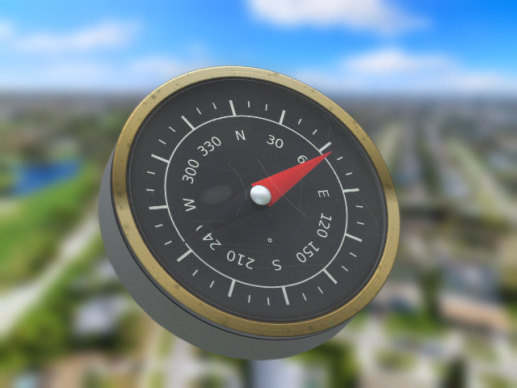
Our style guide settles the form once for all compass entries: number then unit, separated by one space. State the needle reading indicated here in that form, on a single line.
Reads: 65 °
